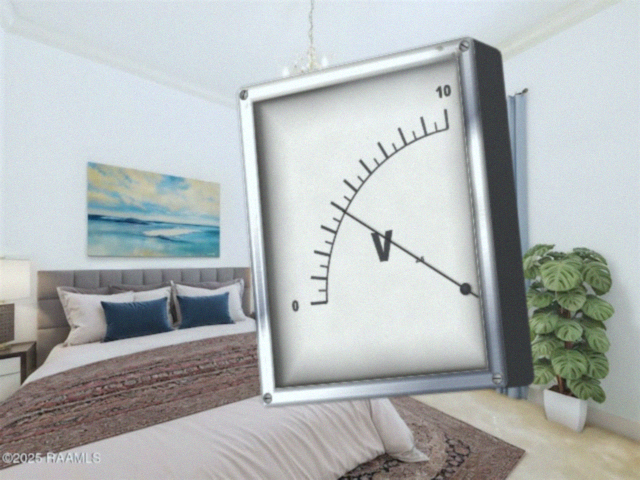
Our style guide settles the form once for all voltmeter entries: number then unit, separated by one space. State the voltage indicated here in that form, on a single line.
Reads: 4 V
